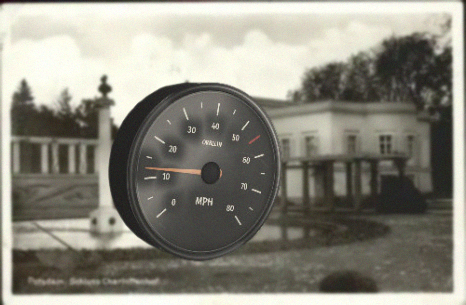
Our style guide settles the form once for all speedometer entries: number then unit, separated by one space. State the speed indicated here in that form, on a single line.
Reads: 12.5 mph
